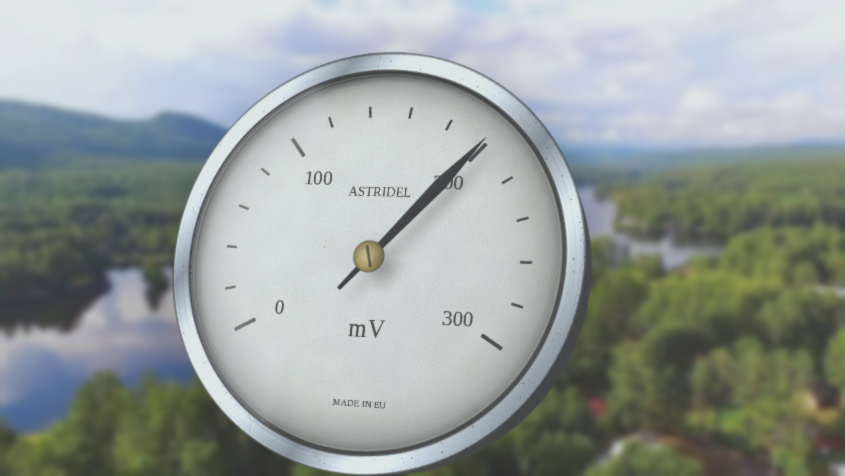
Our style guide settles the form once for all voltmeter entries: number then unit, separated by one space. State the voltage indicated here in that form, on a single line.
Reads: 200 mV
